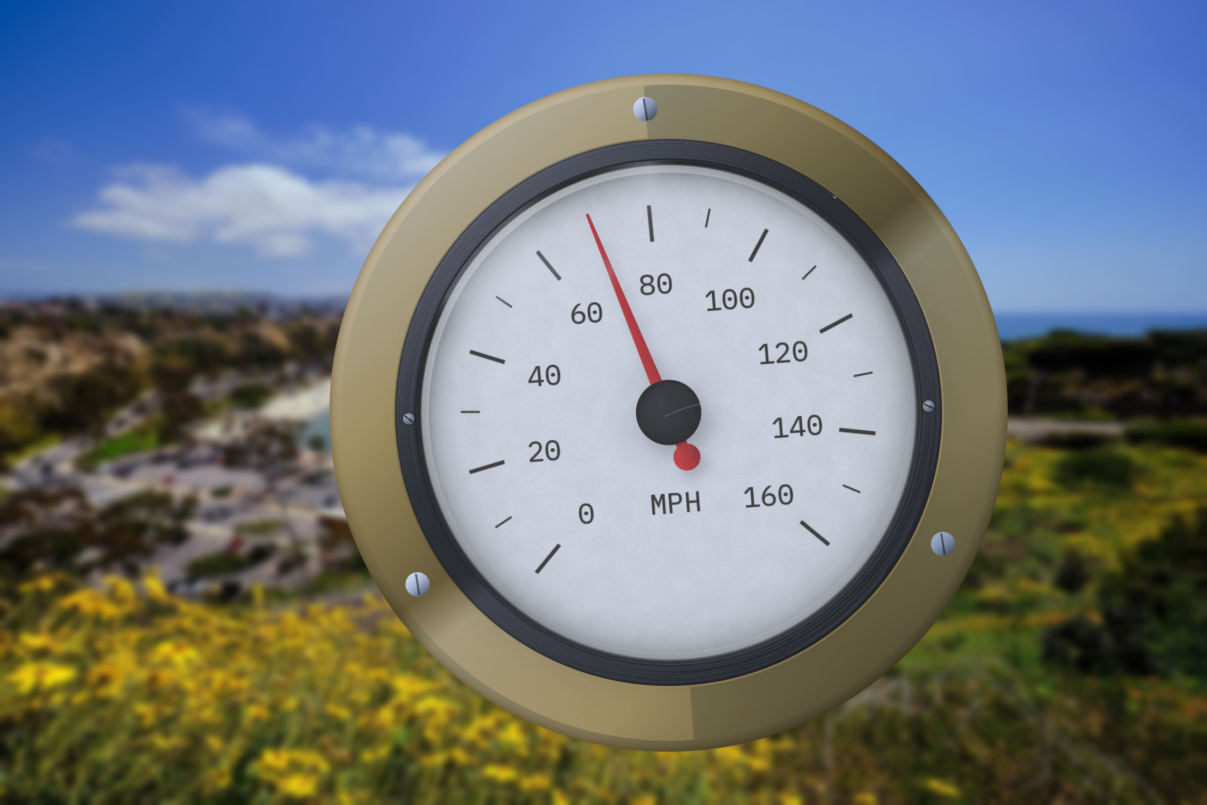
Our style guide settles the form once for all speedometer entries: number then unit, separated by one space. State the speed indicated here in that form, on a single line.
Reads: 70 mph
